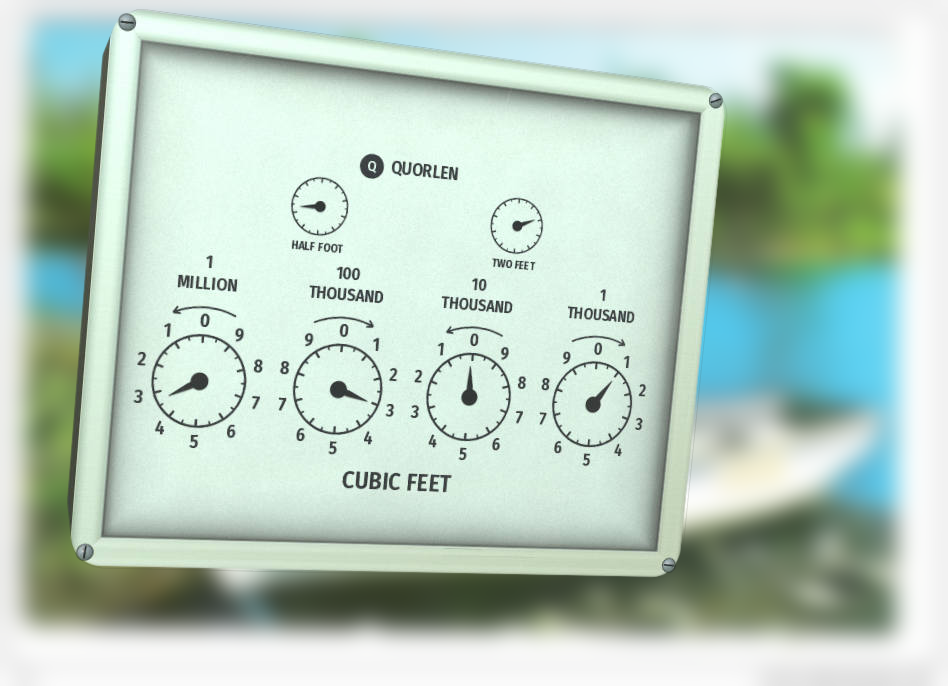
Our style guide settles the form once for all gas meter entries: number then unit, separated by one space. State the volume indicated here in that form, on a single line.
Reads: 330100 ft³
